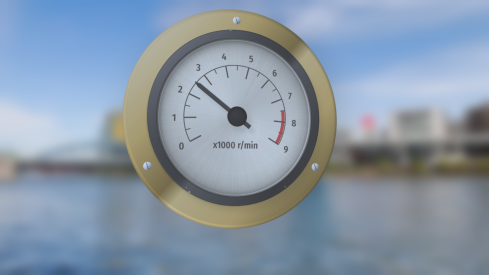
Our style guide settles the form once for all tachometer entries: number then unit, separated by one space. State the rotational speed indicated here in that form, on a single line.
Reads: 2500 rpm
